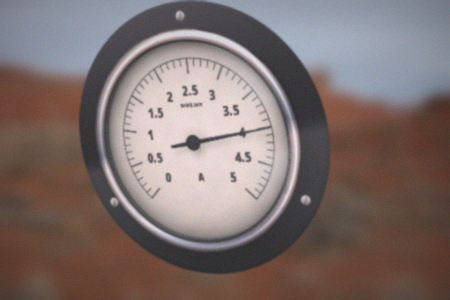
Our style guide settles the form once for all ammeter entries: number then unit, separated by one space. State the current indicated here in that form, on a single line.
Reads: 4 A
